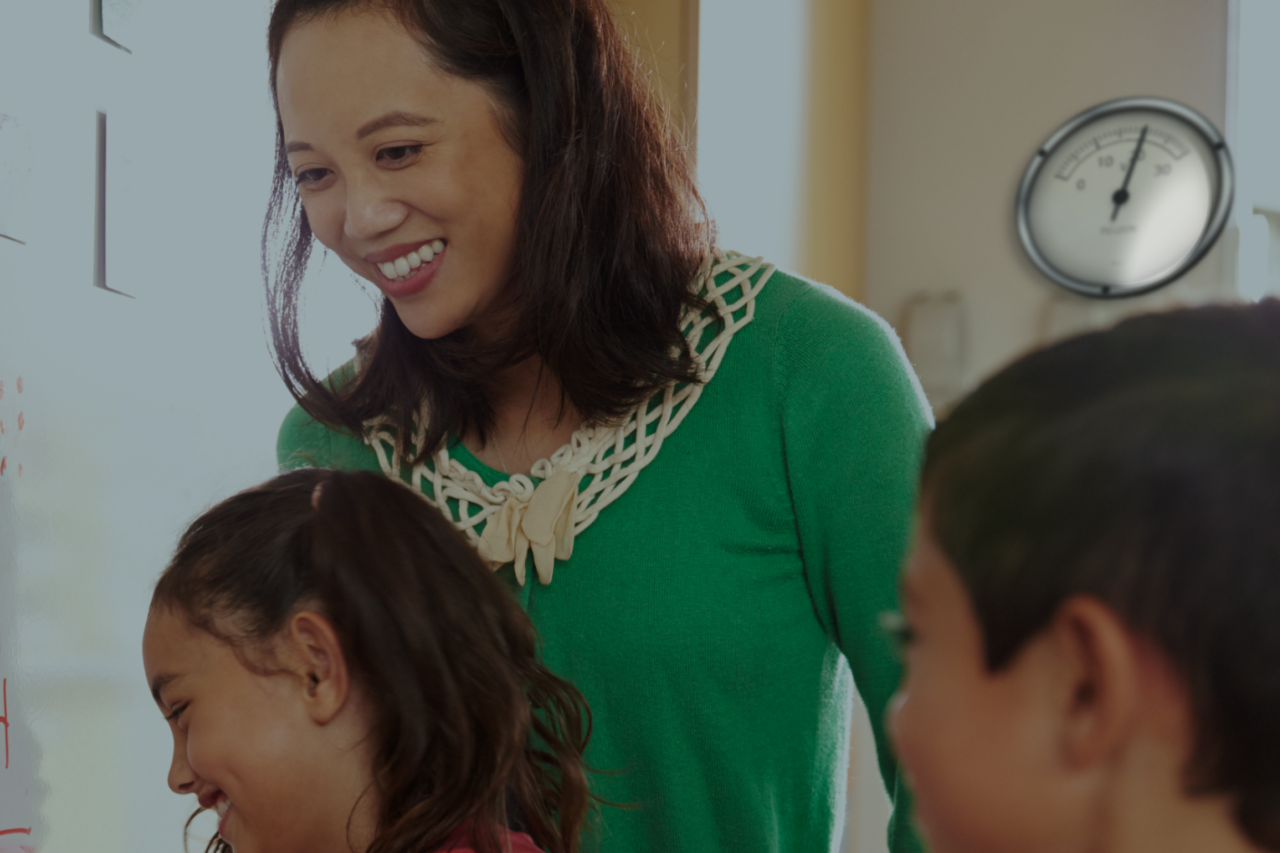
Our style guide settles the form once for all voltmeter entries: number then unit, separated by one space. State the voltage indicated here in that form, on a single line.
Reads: 20 V
